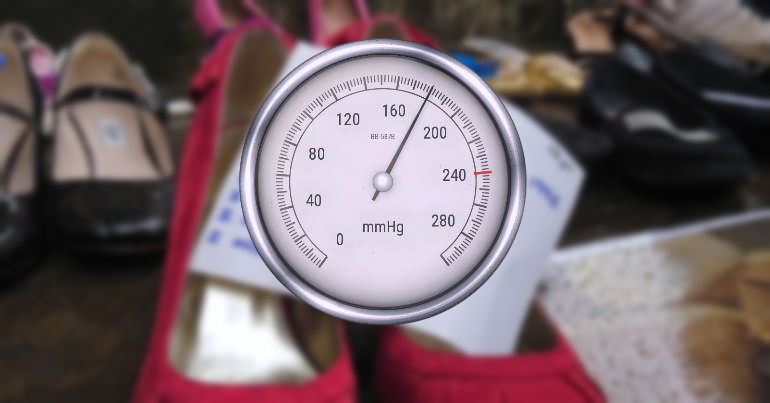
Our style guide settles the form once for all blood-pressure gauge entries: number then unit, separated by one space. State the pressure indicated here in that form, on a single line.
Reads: 180 mmHg
